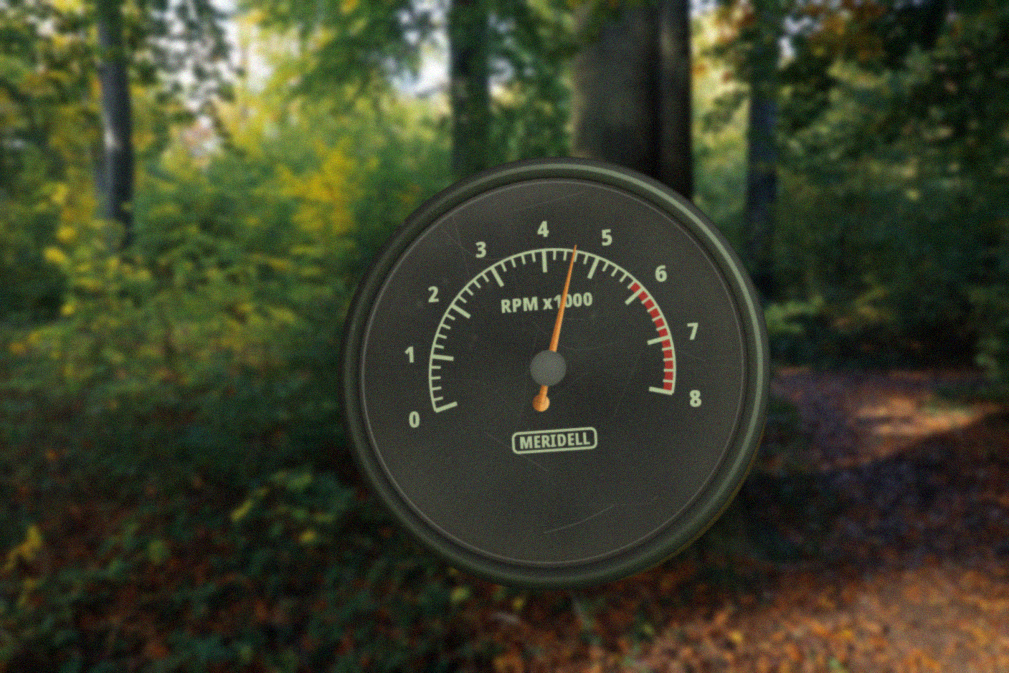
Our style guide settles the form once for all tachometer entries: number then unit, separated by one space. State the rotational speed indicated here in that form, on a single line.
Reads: 4600 rpm
